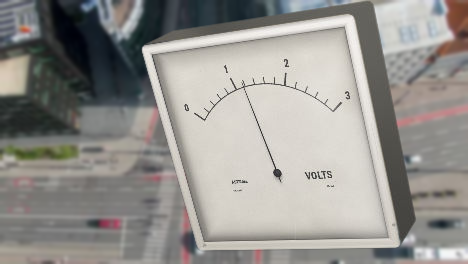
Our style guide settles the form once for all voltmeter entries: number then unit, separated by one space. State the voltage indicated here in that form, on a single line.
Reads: 1.2 V
